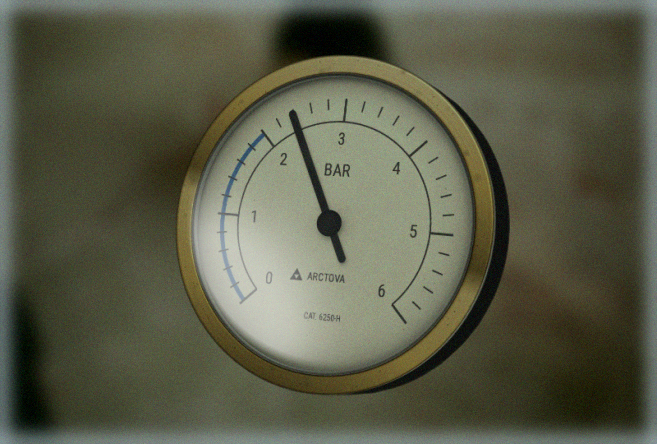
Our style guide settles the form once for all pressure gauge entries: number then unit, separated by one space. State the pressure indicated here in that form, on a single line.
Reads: 2.4 bar
